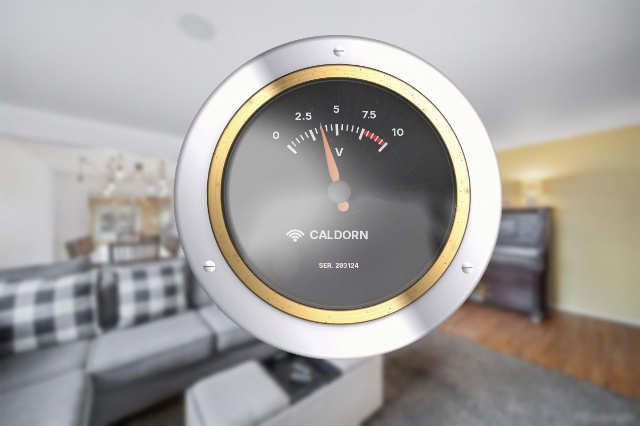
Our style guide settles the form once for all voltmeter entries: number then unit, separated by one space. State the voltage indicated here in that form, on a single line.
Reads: 3.5 V
